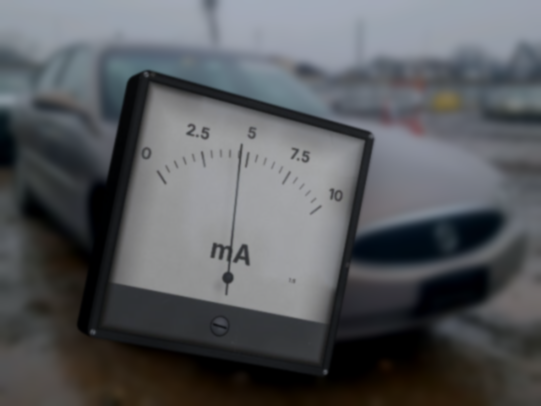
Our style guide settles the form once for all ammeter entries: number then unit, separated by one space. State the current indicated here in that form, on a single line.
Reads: 4.5 mA
